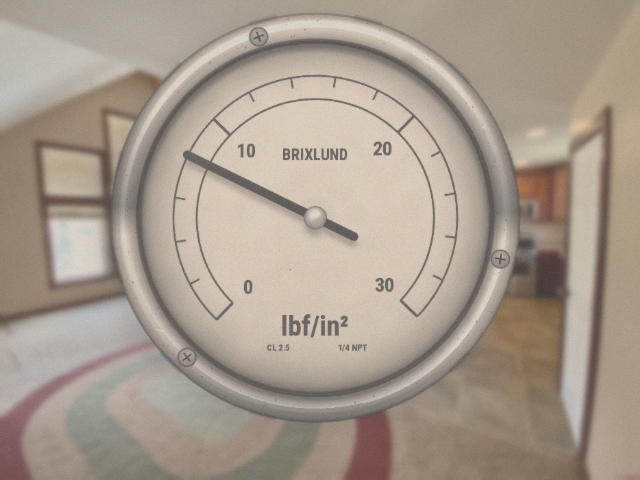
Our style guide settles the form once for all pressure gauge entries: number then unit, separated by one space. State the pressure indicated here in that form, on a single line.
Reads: 8 psi
